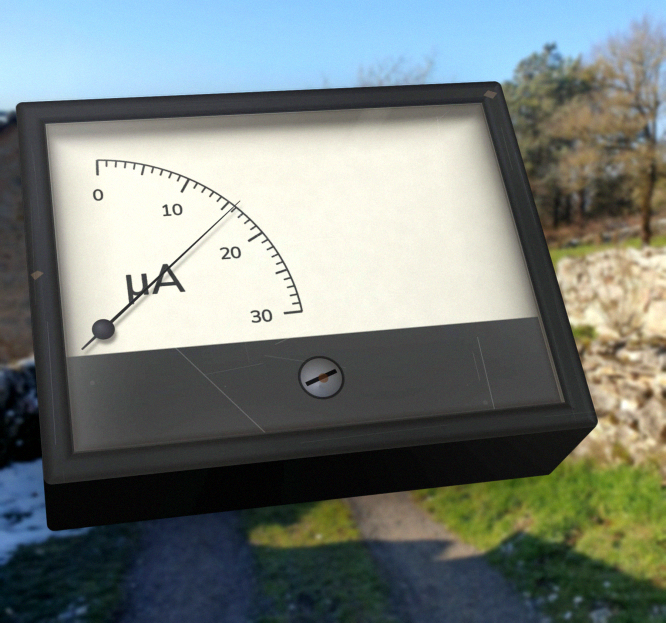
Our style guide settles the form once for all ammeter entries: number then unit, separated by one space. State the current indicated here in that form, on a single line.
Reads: 16 µA
